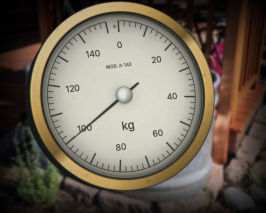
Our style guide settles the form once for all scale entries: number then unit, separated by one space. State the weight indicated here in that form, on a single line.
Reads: 100 kg
